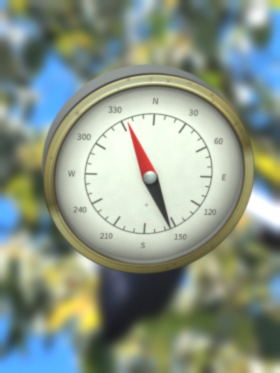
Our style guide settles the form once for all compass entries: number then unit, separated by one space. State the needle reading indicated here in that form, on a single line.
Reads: 335 °
